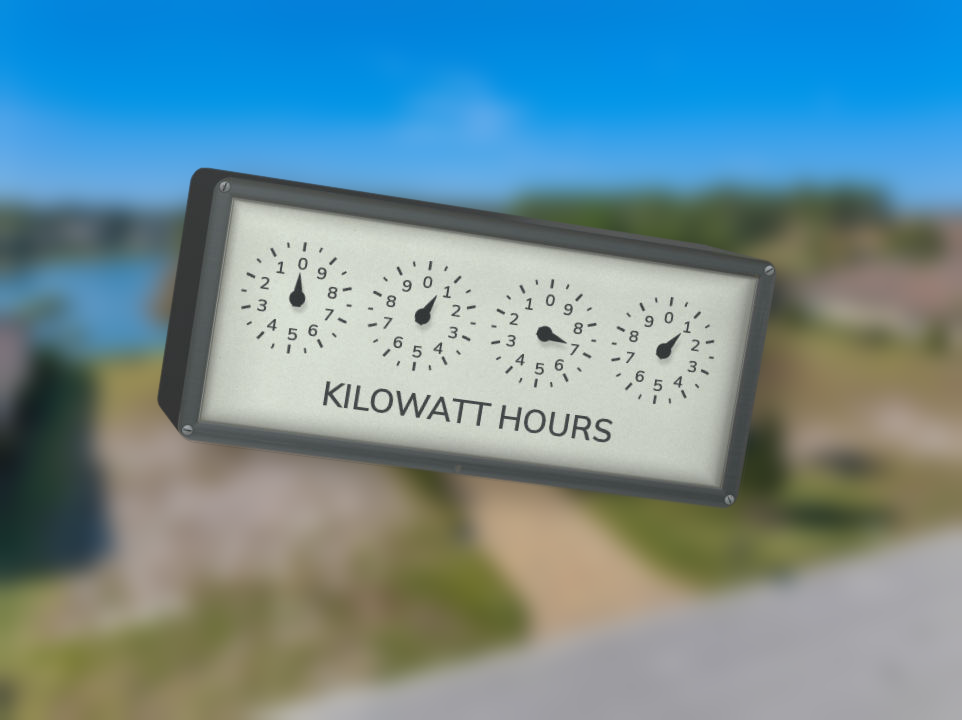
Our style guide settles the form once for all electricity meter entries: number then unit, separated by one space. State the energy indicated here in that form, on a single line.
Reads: 71 kWh
